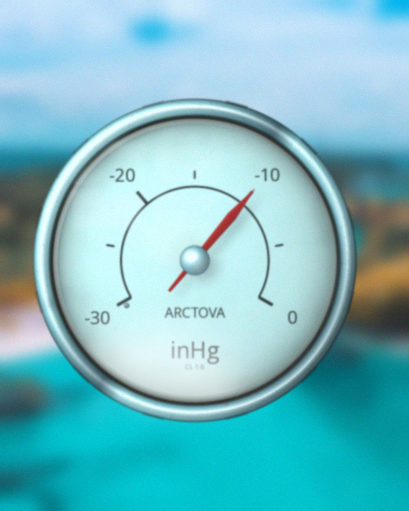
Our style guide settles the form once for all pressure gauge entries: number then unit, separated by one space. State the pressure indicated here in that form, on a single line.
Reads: -10 inHg
